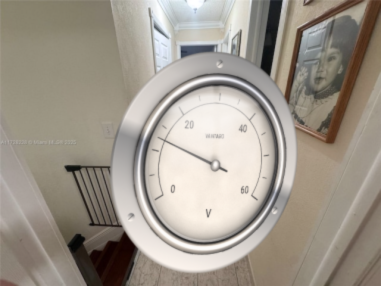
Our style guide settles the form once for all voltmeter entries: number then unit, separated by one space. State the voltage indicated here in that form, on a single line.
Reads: 12.5 V
